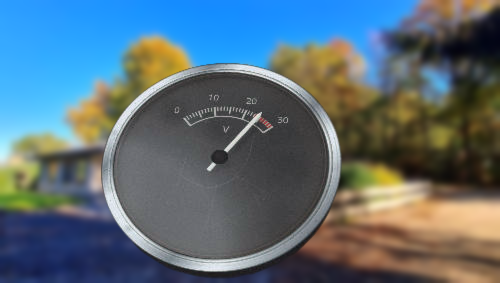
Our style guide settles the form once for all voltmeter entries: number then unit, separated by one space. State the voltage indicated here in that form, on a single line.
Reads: 25 V
